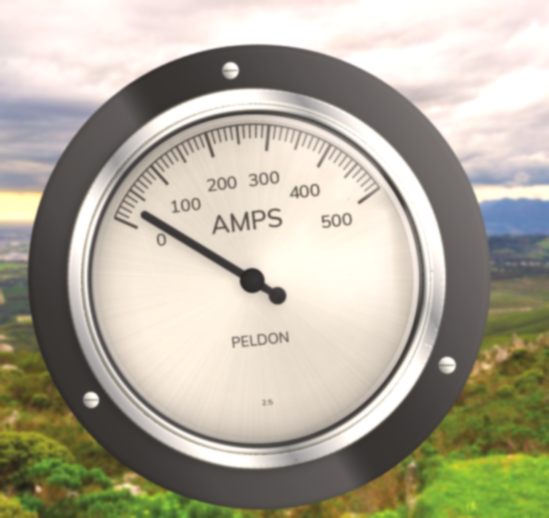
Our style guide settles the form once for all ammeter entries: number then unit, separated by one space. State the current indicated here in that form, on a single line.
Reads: 30 A
